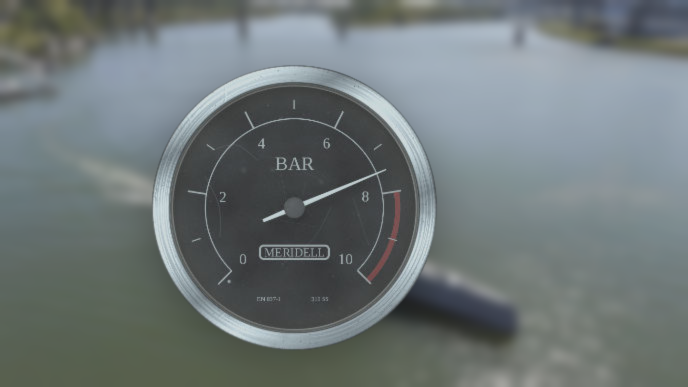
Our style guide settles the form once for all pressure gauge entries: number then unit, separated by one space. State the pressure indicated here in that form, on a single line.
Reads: 7.5 bar
